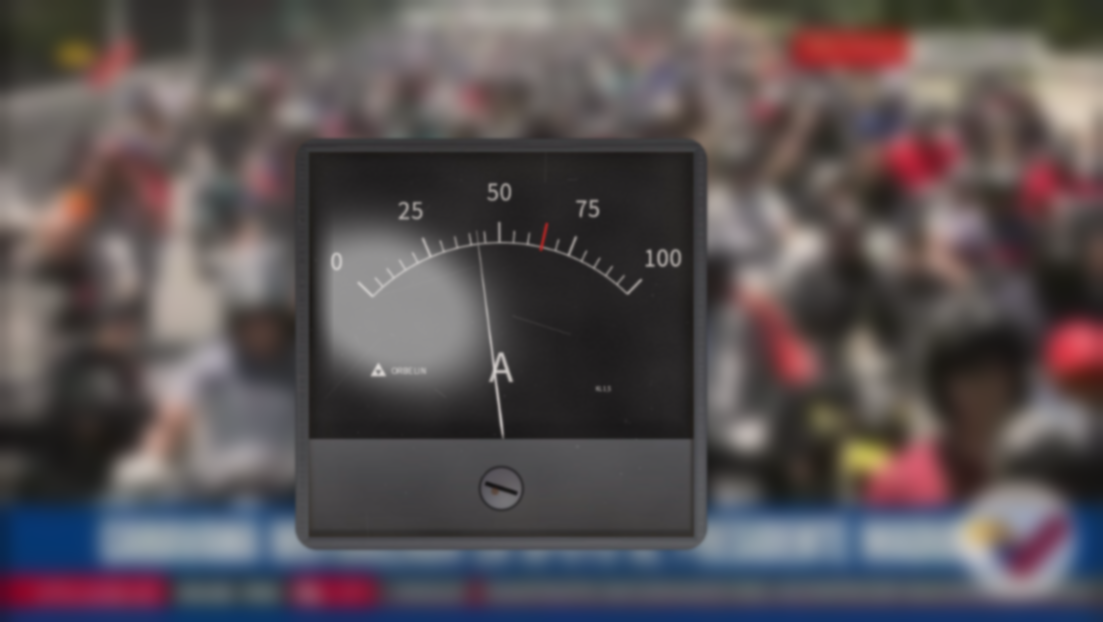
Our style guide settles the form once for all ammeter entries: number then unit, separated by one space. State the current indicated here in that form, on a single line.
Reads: 42.5 A
